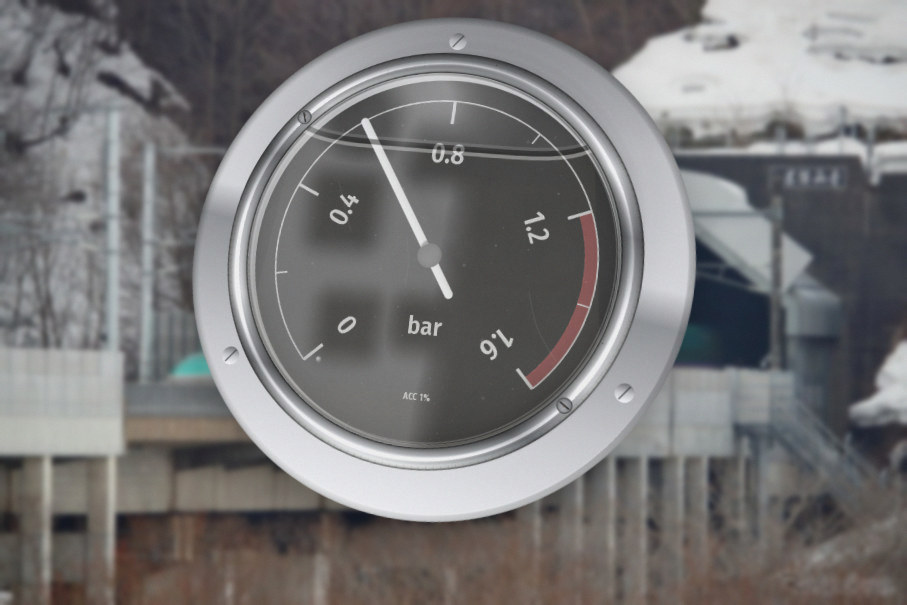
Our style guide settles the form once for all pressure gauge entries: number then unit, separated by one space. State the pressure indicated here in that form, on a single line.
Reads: 0.6 bar
